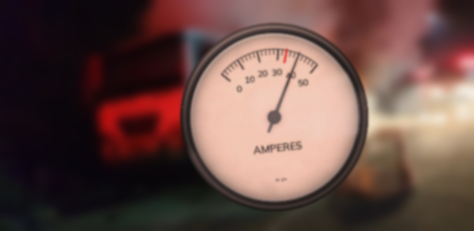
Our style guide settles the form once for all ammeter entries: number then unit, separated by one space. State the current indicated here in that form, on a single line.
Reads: 40 A
